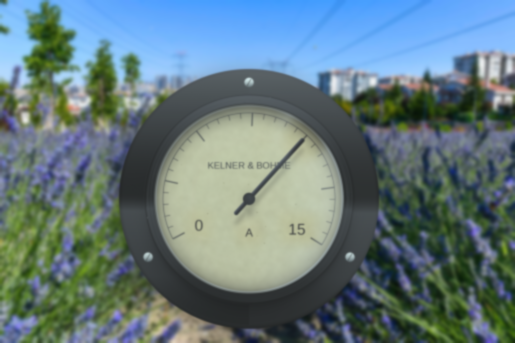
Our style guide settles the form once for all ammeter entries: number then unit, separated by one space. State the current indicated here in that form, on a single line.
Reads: 10 A
